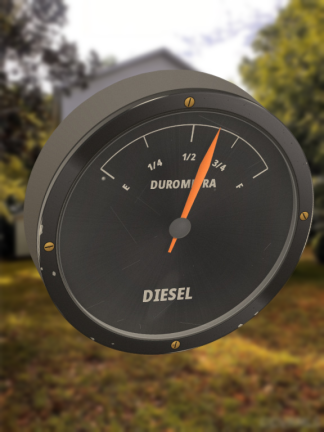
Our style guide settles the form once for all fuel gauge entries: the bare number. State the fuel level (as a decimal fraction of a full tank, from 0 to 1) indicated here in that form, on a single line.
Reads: 0.625
